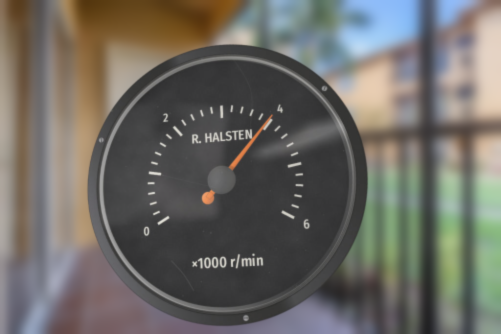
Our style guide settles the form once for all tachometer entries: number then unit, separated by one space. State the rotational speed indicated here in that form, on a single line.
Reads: 4000 rpm
